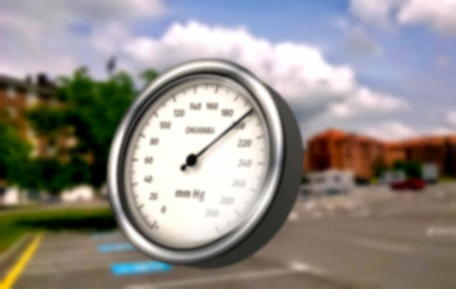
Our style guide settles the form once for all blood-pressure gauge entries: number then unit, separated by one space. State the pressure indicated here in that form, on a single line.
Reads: 200 mmHg
